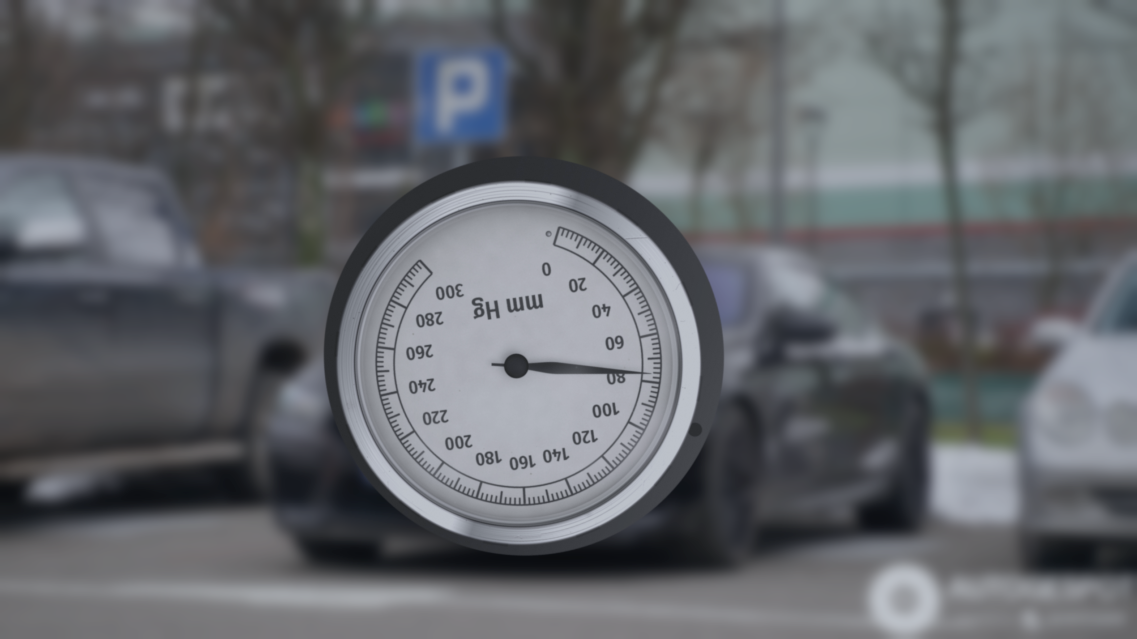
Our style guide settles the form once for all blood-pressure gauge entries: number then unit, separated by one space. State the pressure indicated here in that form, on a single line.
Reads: 76 mmHg
